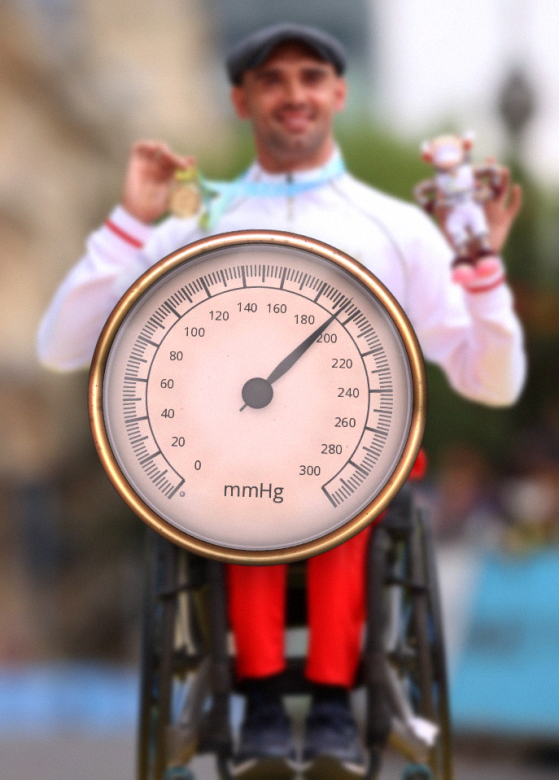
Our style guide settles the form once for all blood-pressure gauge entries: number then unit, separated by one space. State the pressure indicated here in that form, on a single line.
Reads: 194 mmHg
